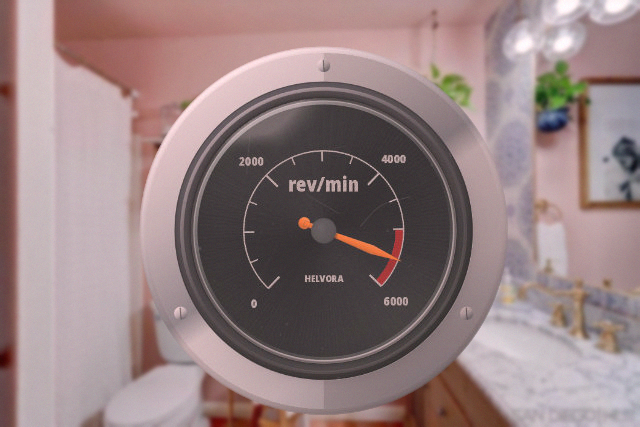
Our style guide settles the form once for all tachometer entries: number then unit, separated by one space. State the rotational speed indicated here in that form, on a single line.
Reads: 5500 rpm
